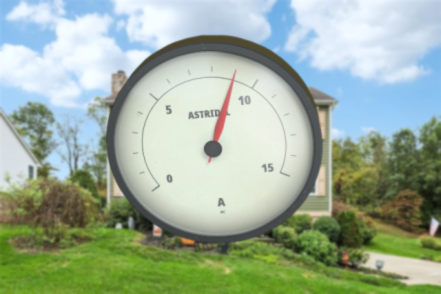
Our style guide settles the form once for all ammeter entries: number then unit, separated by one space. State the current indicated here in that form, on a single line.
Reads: 9 A
